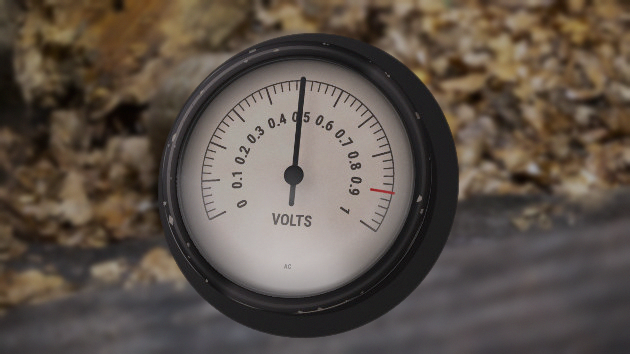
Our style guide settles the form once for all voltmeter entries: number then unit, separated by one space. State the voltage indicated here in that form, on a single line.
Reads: 0.5 V
